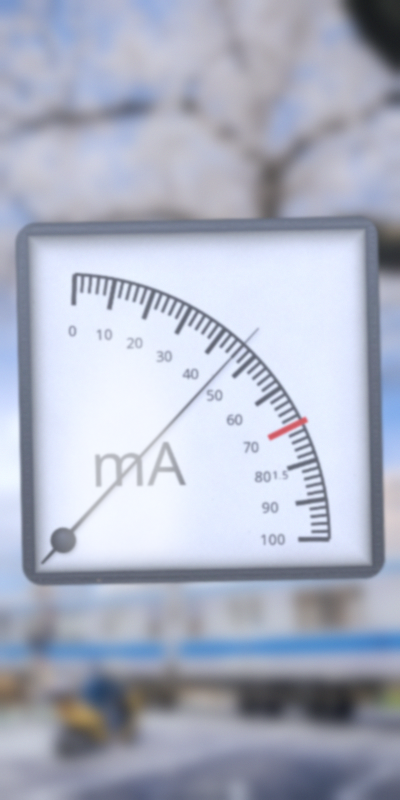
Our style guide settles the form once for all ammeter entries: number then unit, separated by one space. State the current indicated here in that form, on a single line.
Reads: 46 mA
